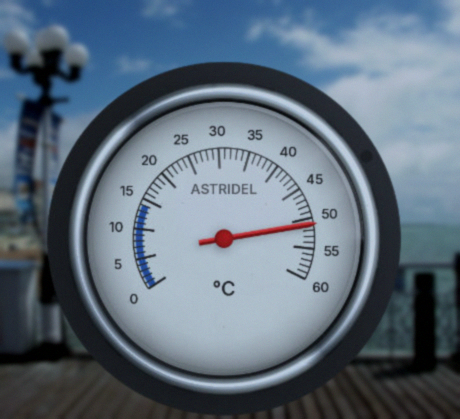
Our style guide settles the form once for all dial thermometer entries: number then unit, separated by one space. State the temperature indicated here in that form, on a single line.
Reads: 51 °C
